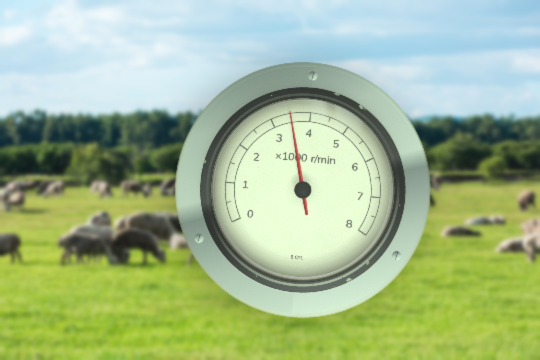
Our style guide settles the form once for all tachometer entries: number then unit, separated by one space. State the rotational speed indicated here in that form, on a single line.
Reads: 3500 rpm
